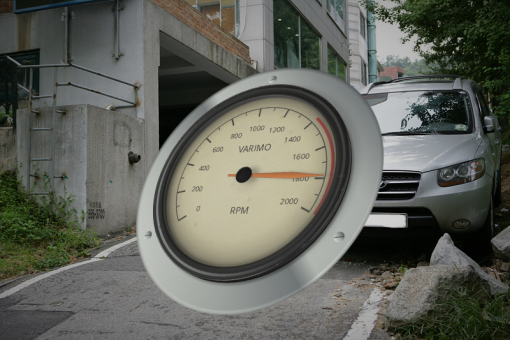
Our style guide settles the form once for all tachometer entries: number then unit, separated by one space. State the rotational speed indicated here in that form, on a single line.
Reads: 1800 rpm
